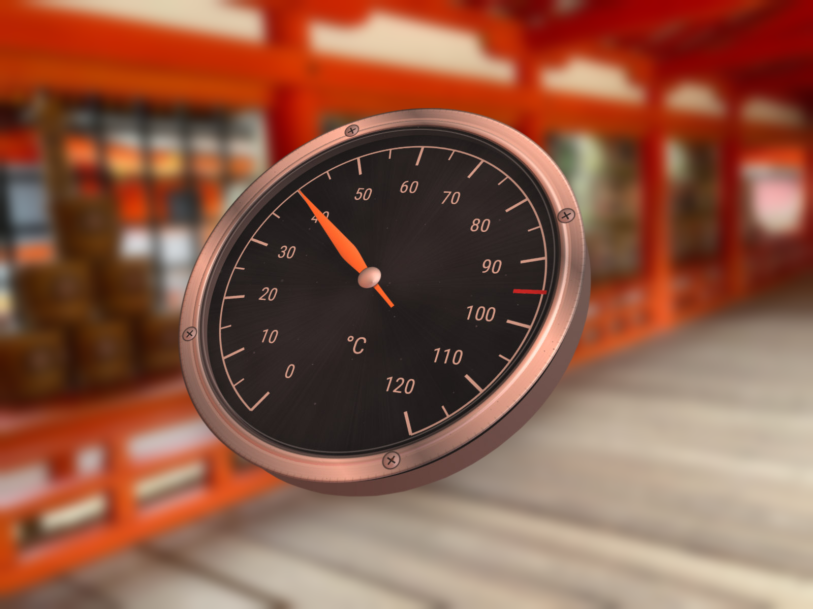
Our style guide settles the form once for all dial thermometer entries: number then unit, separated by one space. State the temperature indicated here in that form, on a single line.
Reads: 40 °C
